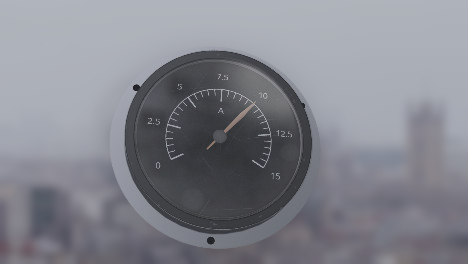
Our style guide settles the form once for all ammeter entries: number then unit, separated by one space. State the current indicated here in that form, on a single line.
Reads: 10 A
